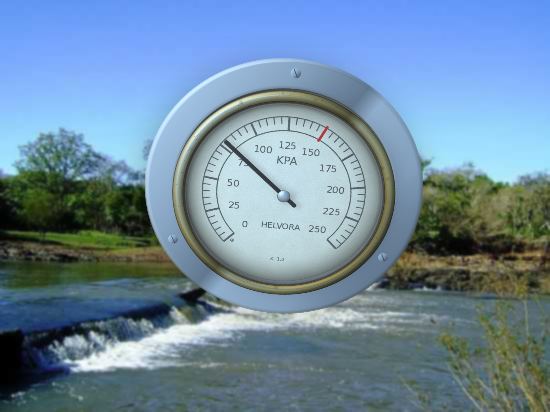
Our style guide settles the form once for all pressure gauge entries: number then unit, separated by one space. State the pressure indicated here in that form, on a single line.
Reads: 80 kPa
